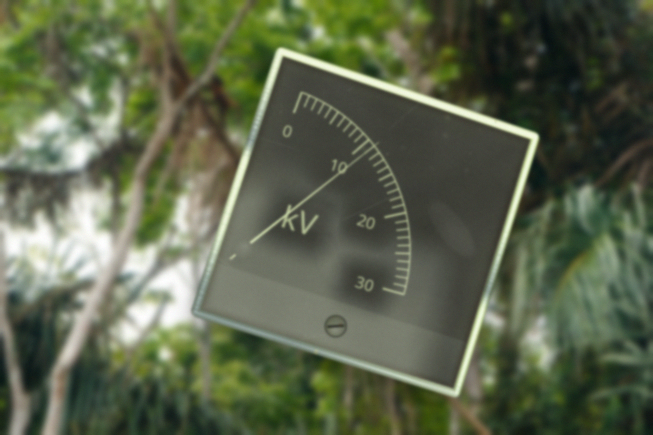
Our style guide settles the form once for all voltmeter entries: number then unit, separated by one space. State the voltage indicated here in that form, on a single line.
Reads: 11 kV
